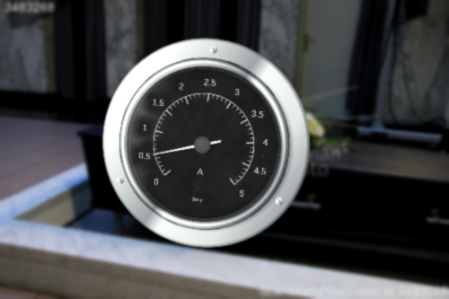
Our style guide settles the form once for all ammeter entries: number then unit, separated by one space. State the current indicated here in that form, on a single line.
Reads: 0.5 A
